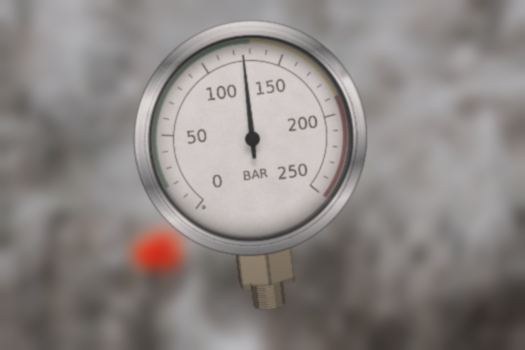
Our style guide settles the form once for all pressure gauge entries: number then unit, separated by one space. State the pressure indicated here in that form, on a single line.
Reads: 125 bar
